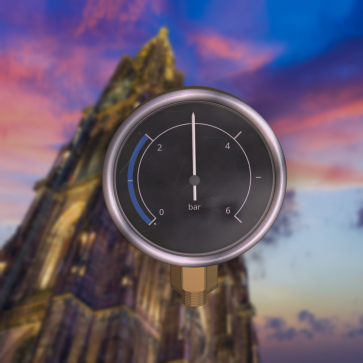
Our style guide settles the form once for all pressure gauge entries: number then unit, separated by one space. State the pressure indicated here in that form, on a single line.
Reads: 3 bar
